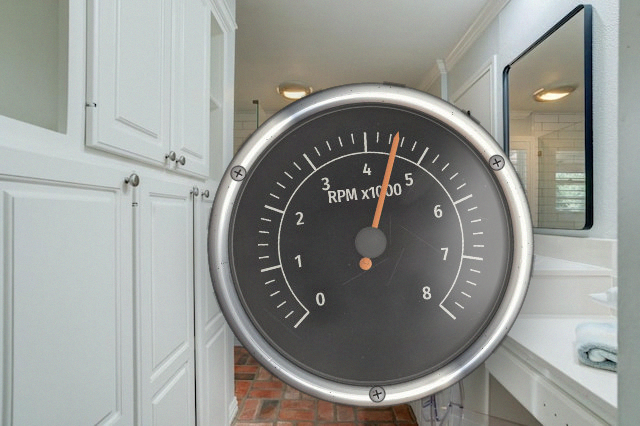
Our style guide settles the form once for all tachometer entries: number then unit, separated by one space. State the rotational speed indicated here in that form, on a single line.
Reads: 4500 rpm
